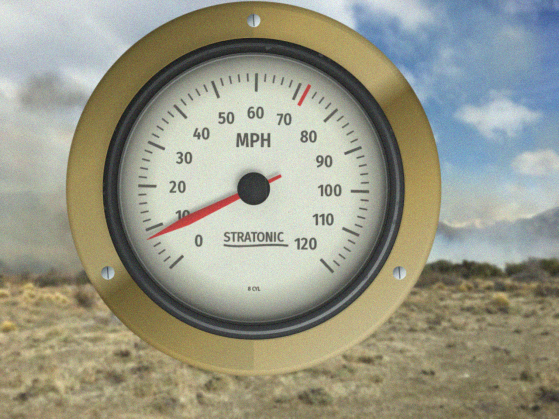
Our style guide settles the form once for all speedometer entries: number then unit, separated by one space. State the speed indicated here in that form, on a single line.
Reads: 8 mph
